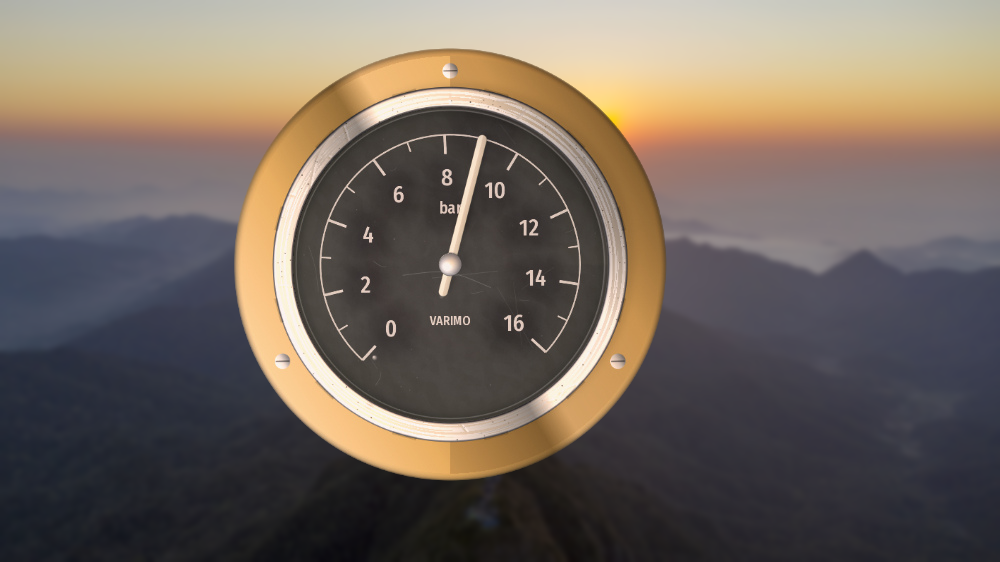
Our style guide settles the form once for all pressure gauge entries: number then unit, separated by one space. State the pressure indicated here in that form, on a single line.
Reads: 9 bar
